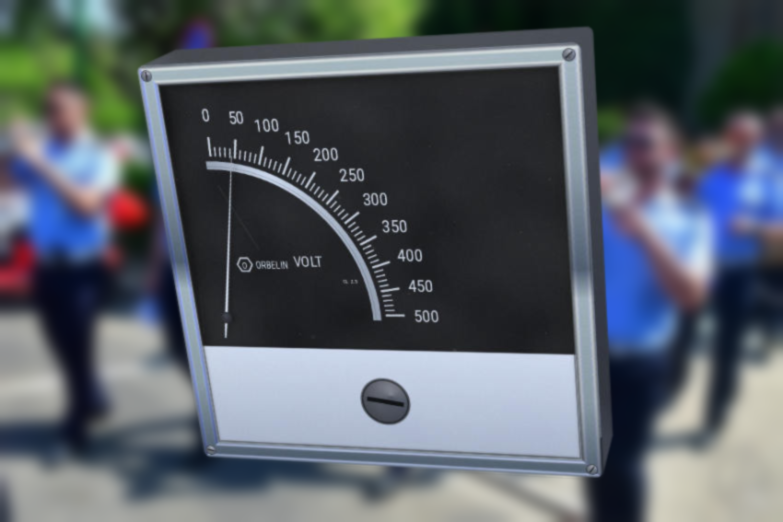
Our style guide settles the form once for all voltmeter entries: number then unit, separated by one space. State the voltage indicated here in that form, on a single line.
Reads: 50 V
